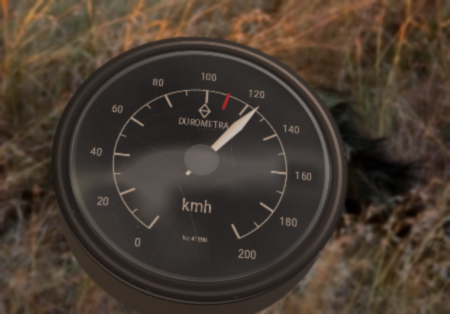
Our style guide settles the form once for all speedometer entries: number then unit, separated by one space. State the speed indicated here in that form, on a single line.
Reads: 125 km/h
